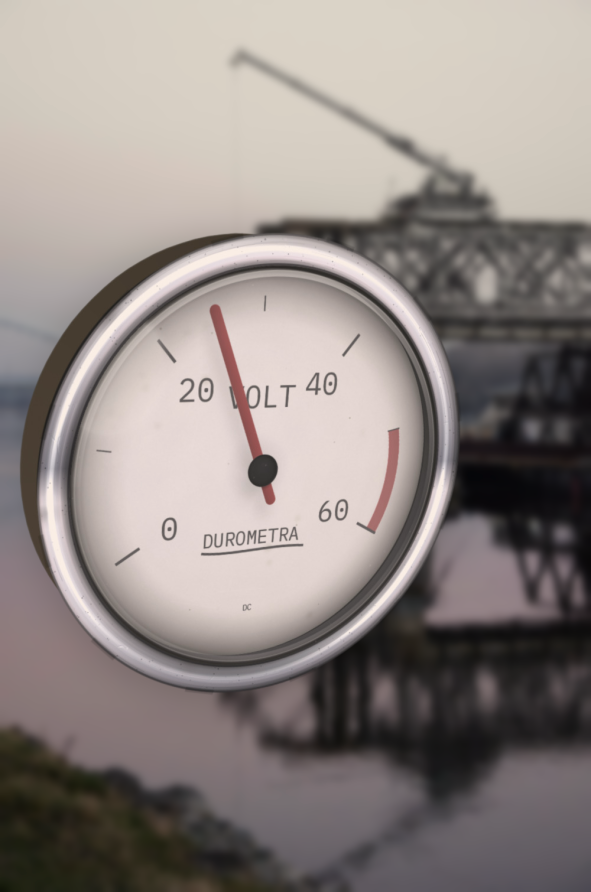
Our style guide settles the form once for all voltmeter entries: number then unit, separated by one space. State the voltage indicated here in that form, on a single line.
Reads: 25 V
